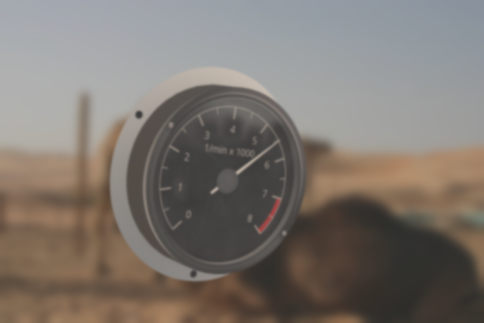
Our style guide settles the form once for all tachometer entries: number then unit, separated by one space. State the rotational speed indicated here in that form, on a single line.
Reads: 5500 rpm
